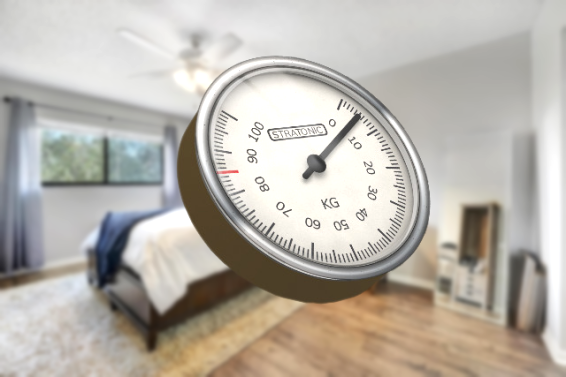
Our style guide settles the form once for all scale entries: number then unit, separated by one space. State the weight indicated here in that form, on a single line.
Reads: 5 kg
